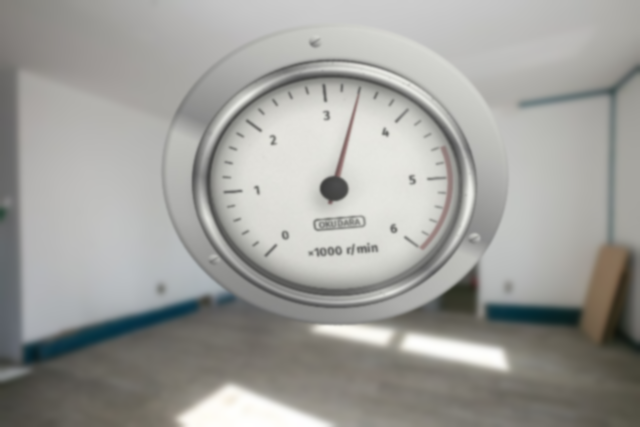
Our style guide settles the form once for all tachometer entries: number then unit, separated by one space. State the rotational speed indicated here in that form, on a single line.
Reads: 3400 rpm
